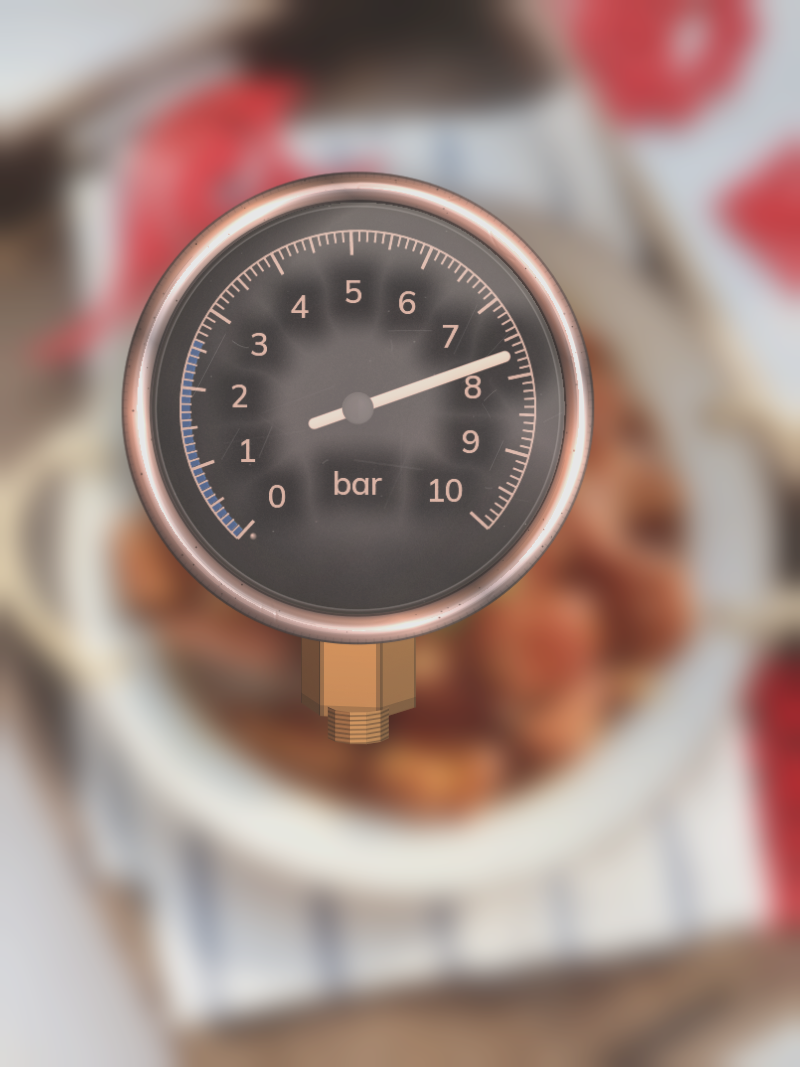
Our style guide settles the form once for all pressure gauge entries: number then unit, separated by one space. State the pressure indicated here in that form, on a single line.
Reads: 7.7 bar
